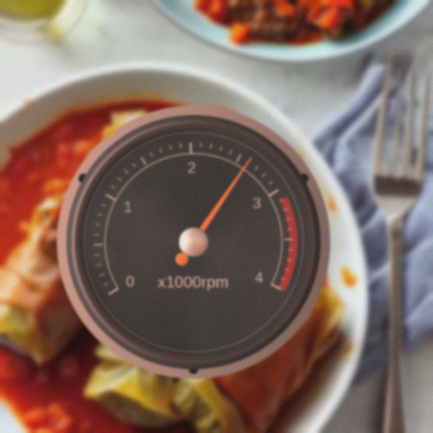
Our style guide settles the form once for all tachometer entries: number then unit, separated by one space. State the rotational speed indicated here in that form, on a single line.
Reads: 2600 rpm
